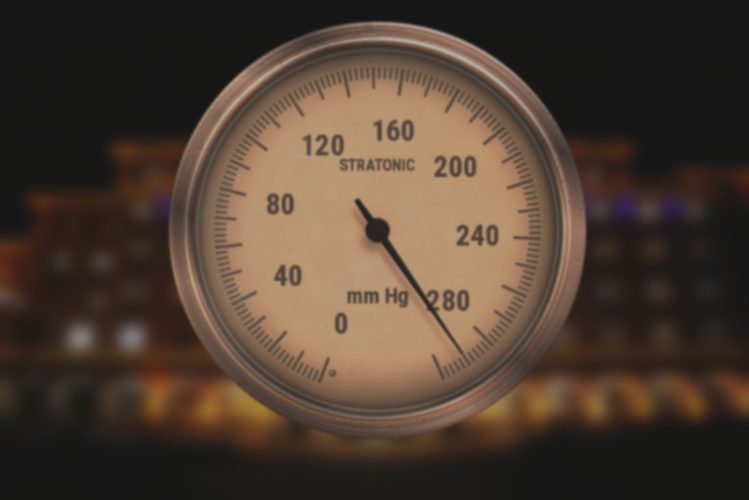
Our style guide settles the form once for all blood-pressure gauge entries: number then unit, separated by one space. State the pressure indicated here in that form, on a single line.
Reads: 290 mmHg
